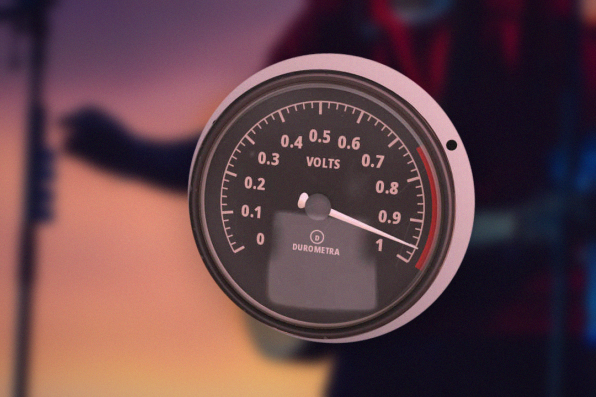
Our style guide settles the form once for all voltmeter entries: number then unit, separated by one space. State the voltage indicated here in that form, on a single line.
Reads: 0.96 V
